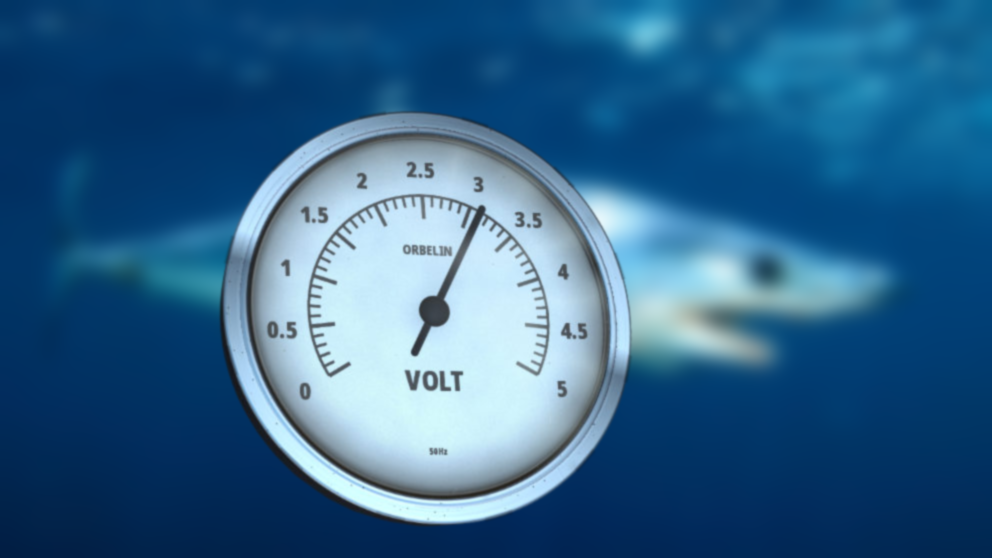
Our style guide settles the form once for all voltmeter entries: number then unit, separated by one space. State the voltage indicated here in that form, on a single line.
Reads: 3.1 V
